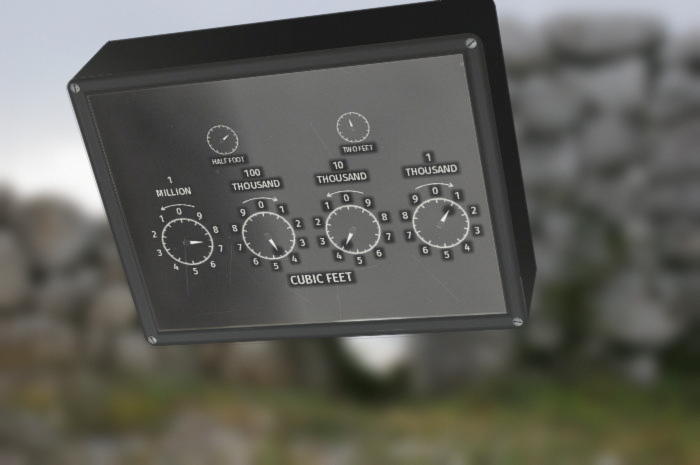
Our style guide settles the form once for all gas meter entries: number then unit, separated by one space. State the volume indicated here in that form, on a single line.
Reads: 744100 ft³
